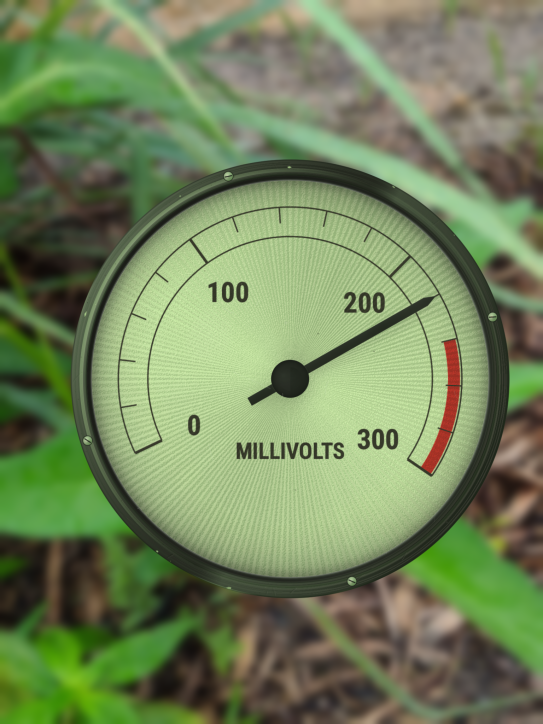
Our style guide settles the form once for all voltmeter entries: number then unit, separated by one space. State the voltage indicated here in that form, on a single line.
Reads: 220 mV
